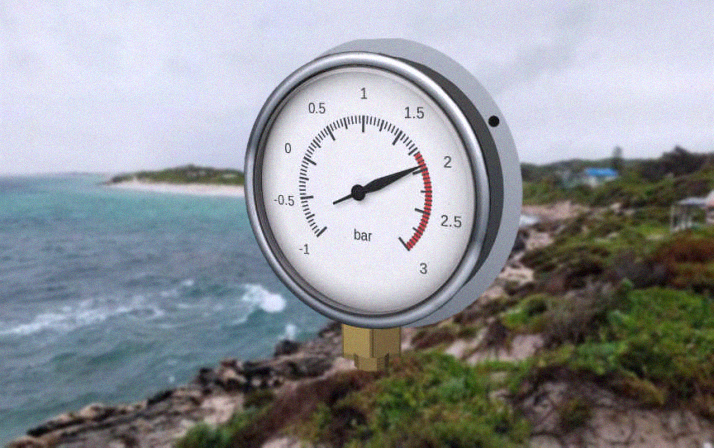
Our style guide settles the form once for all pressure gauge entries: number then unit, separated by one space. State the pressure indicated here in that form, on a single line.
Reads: 1.95 bar
